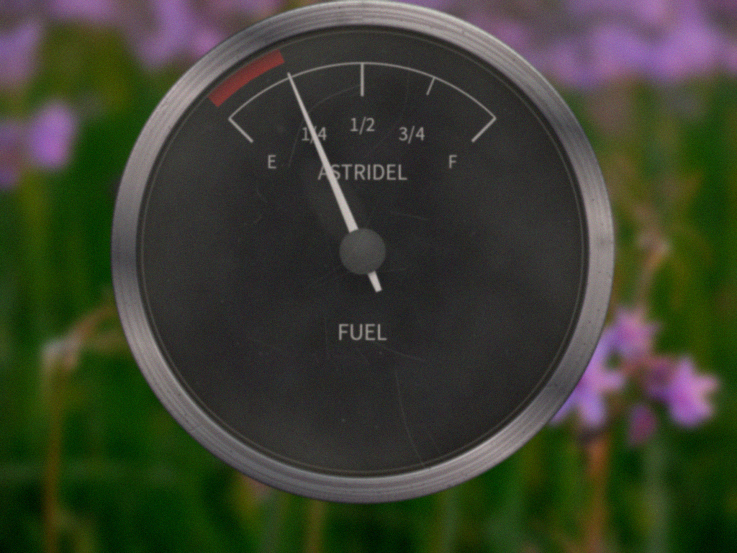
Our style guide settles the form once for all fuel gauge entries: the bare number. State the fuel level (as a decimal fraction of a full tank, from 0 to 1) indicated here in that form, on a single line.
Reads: 0.25
